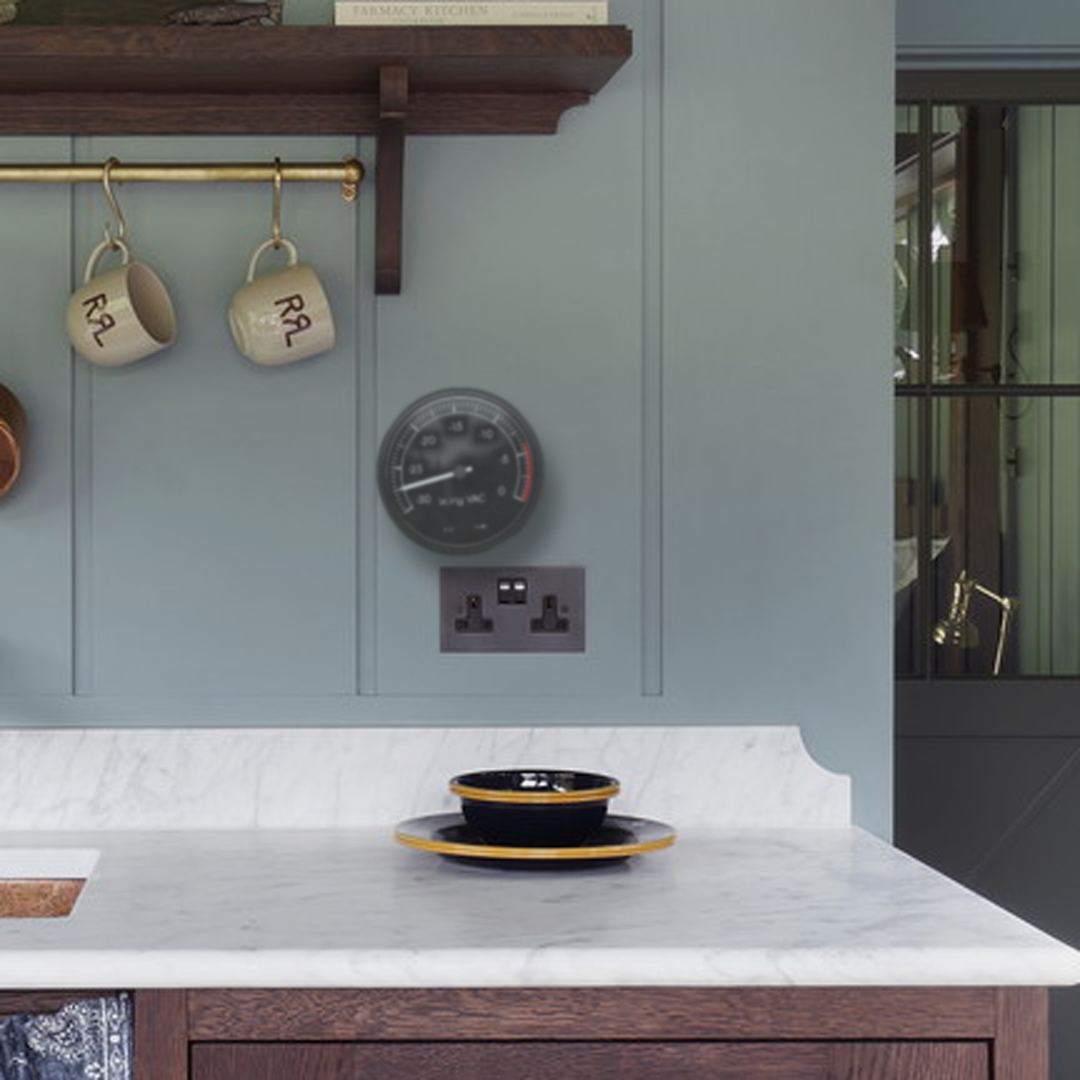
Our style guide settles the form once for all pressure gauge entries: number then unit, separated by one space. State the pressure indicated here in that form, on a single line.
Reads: -27.5 inHg
